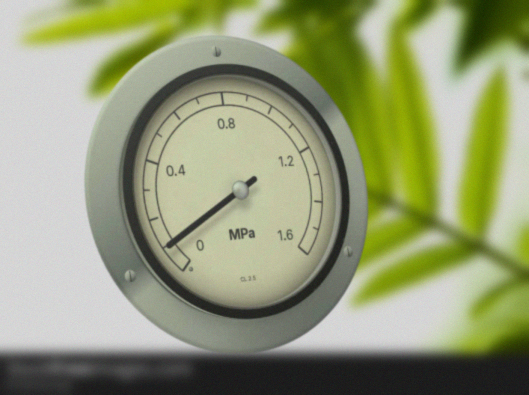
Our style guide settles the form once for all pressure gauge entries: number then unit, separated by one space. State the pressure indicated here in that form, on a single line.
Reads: 0.1 MPa
